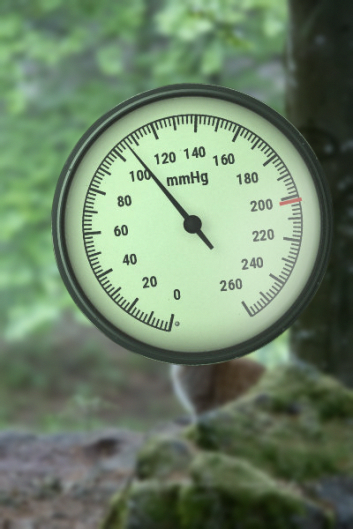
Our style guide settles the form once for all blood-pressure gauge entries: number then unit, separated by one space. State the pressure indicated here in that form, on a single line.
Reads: 106 mmHg
